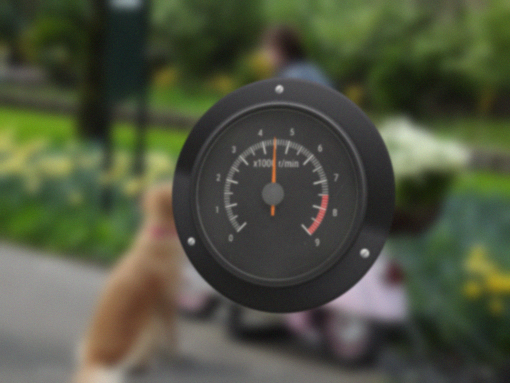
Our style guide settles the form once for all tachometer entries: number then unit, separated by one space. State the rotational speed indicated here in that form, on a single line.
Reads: 4500 rpm
